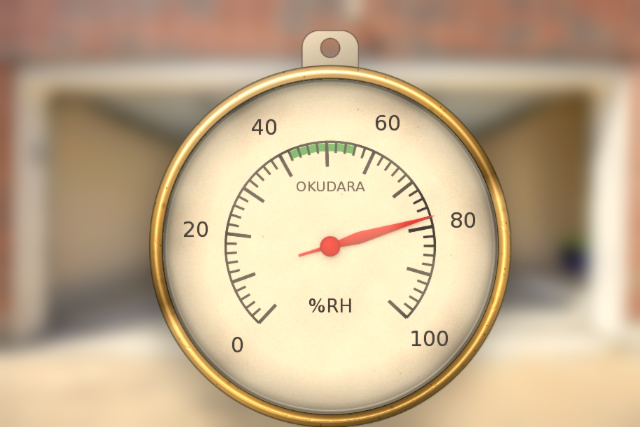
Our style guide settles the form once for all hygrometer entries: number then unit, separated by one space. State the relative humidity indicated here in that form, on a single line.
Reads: 78 %
